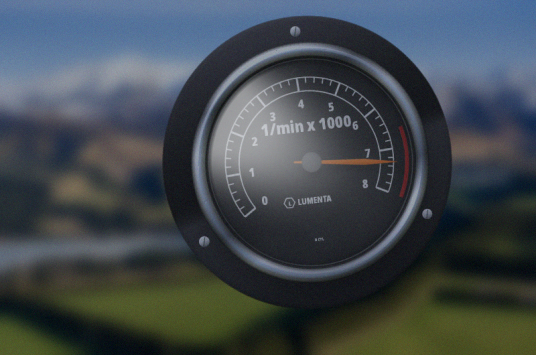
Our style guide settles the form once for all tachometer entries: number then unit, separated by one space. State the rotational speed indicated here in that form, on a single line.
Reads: 7300 rpm
